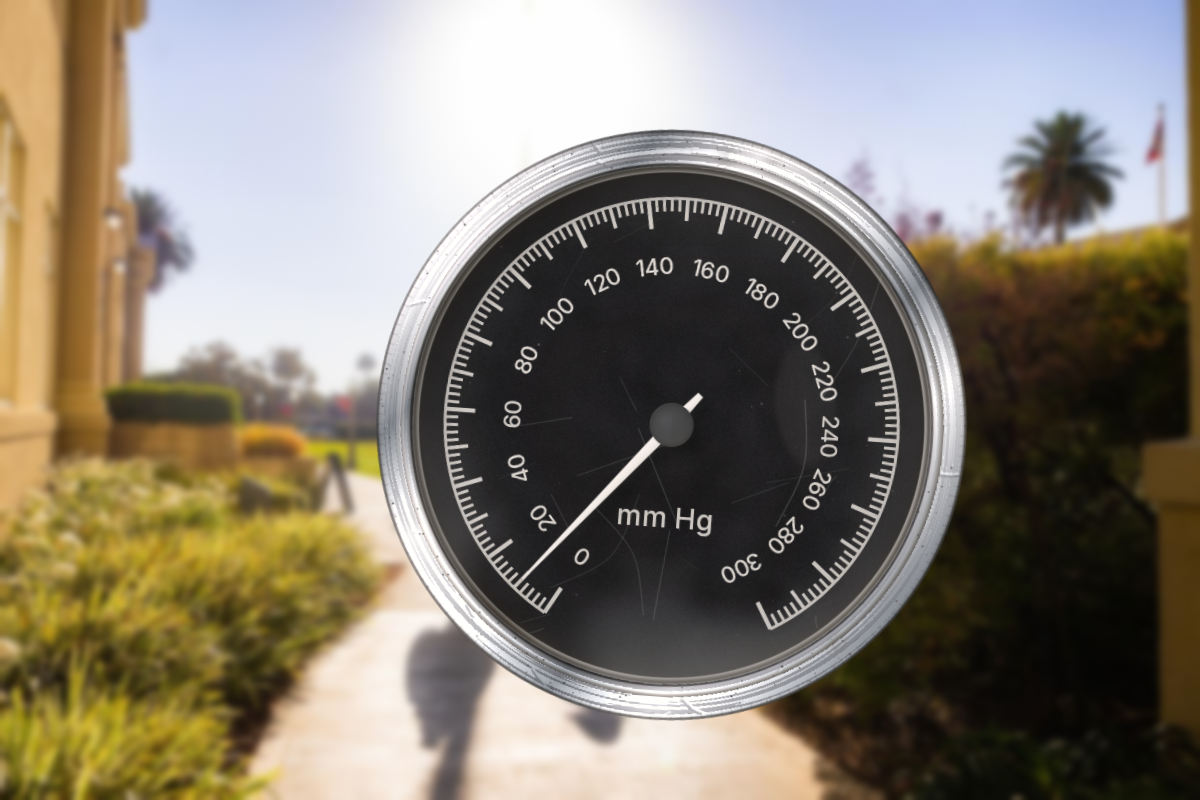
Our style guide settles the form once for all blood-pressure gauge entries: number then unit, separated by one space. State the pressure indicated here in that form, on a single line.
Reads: 10 mmHg
